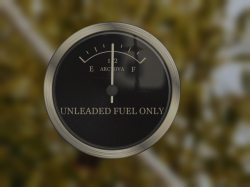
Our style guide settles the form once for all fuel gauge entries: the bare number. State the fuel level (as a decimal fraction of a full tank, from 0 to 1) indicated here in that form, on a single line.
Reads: 0.5
